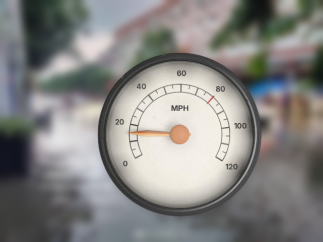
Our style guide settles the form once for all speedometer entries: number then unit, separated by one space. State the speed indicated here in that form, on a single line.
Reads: 15 mph
